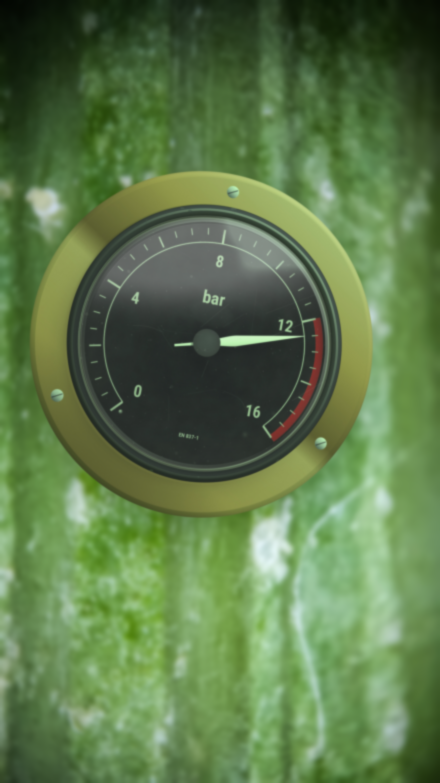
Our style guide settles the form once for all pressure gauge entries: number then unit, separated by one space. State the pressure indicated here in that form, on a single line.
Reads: 12.5 bar
